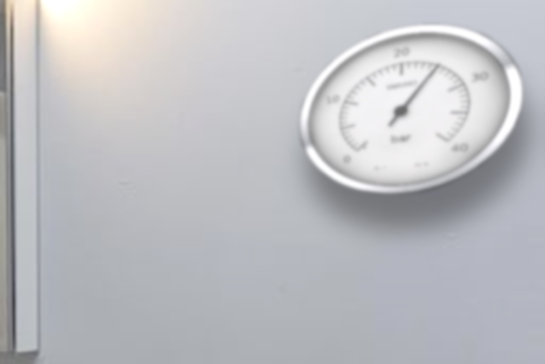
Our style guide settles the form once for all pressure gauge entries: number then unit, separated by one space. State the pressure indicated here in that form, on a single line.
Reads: 25 bar
